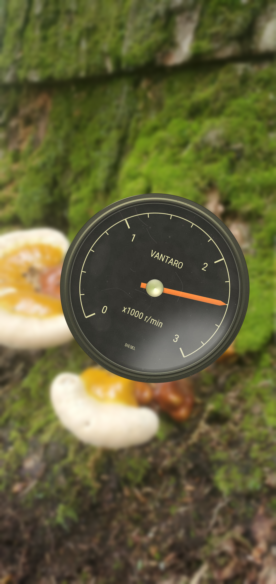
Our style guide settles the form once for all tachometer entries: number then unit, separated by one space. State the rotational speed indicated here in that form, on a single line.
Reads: 2400 rpm
